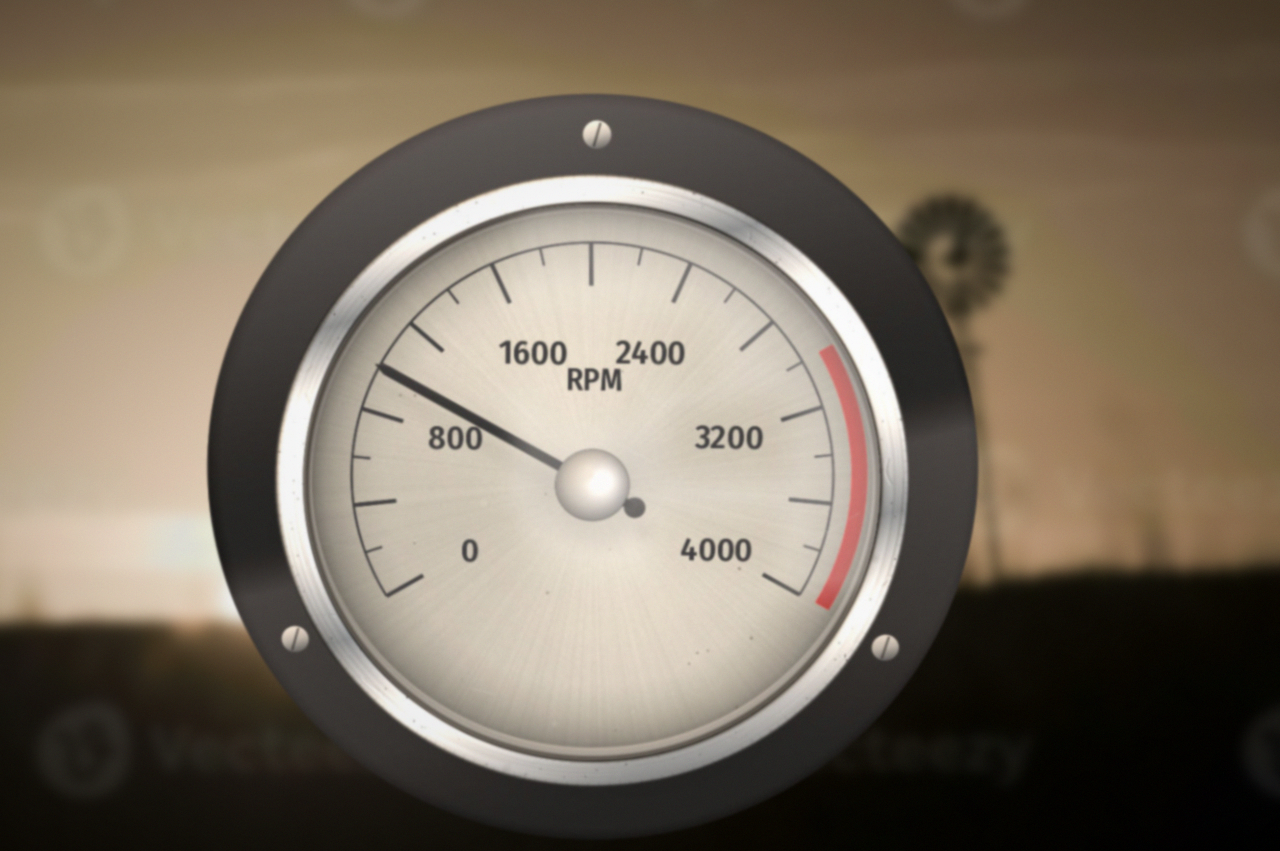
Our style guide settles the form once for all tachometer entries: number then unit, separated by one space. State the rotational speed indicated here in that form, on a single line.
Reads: 1000 rpm
